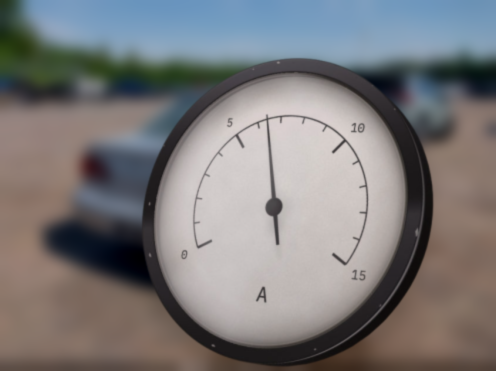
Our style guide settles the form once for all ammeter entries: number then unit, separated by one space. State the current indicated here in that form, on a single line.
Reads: 6.5 A
